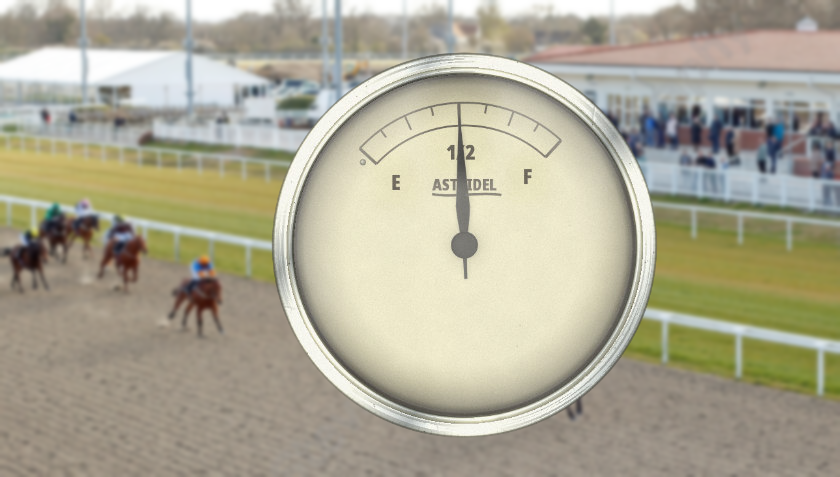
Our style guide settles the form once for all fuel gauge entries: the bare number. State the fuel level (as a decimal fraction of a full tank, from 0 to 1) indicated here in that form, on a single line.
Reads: 0.5
